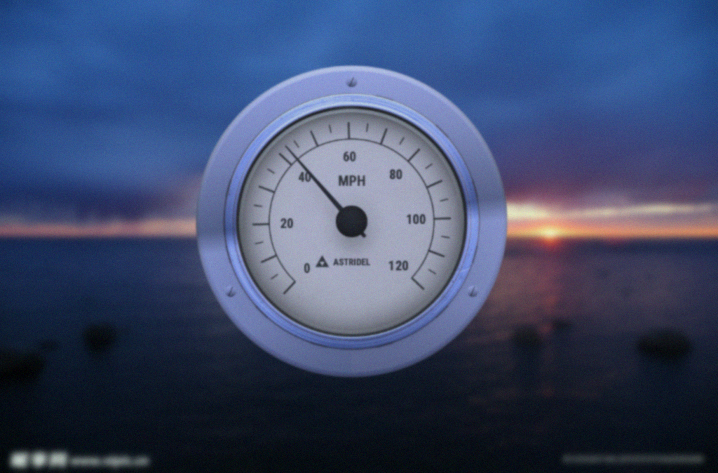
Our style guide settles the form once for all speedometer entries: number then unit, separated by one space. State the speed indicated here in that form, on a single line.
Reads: 42.5 mph
